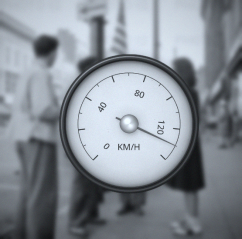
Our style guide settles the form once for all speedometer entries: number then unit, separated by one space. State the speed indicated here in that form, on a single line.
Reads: 130 km/h
